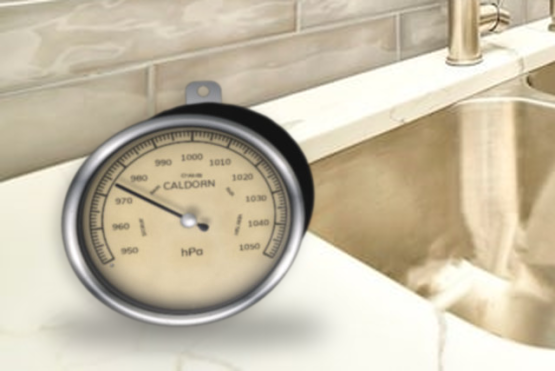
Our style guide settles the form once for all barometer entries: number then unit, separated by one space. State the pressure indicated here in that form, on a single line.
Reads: 975 hPa
